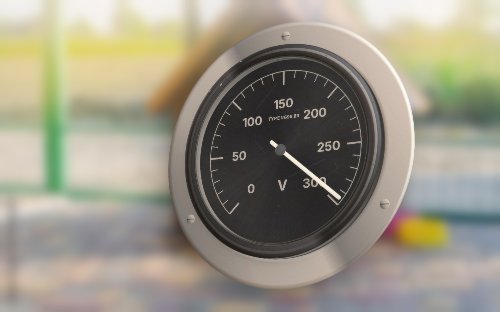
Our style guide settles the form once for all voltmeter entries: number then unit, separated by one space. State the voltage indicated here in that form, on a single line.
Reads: 295 V
